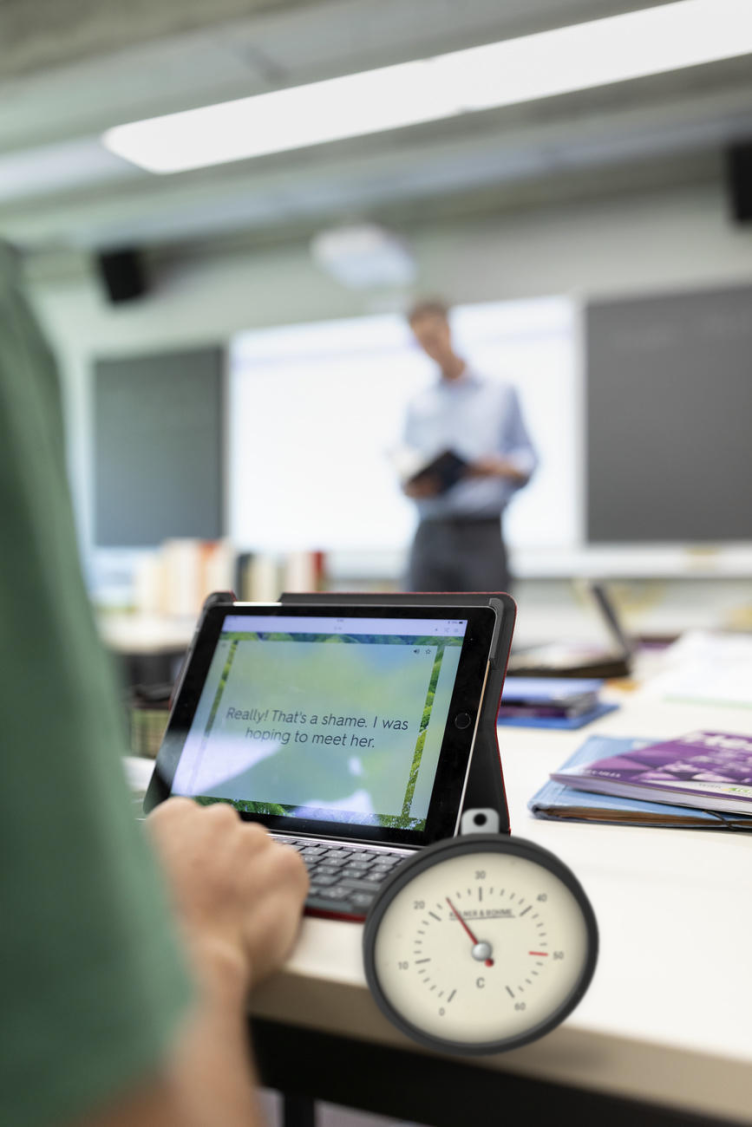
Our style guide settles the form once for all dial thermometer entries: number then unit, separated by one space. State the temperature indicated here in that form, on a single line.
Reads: 24 °C
